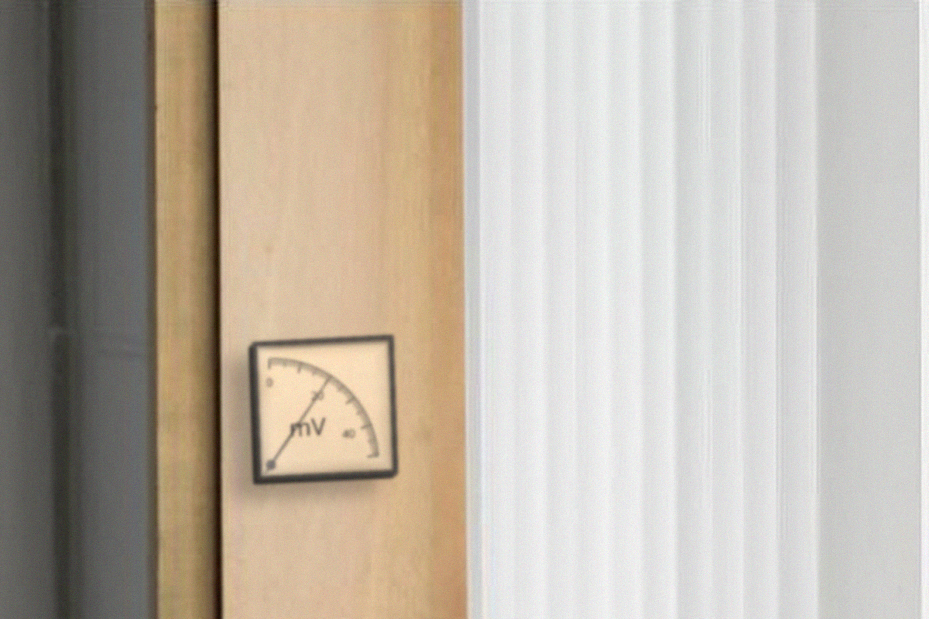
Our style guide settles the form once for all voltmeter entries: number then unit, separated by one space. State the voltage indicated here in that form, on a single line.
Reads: 20 mV
